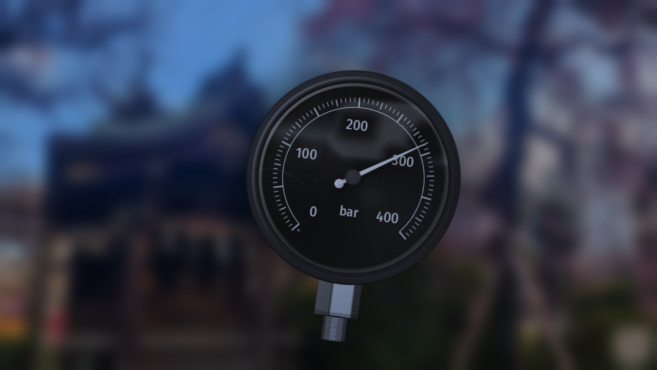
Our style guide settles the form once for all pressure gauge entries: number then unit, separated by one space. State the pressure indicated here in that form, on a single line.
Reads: 290 bar
